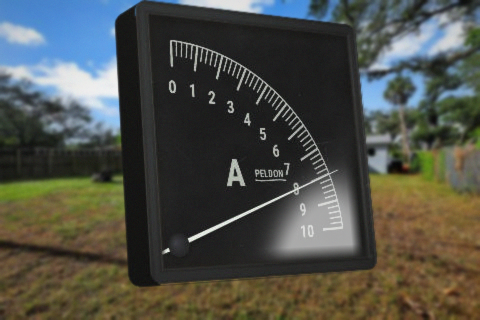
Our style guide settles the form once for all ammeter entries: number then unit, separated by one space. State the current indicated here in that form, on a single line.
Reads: 8 A
